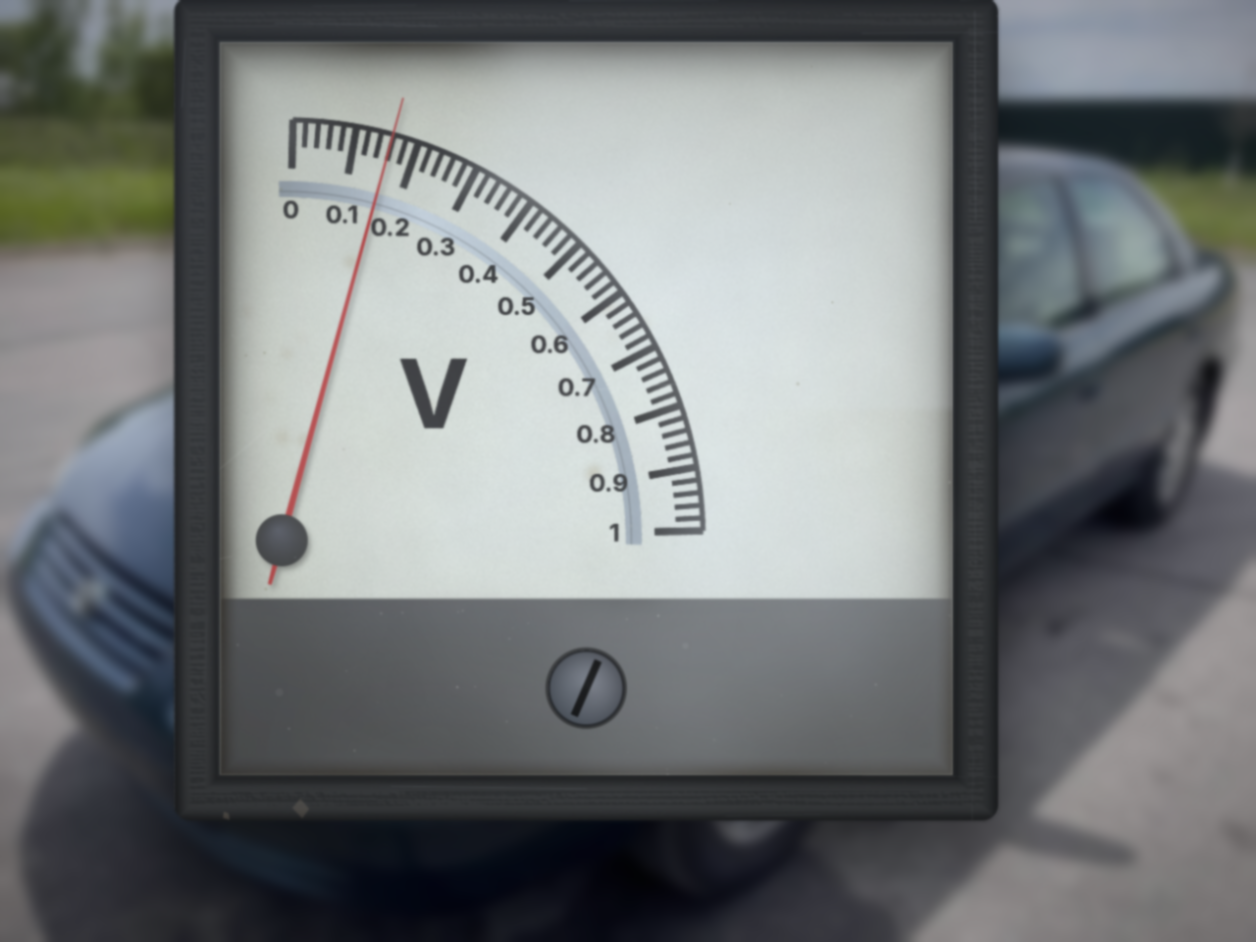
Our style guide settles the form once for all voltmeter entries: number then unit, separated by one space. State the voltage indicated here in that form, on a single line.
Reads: 0.16 V
